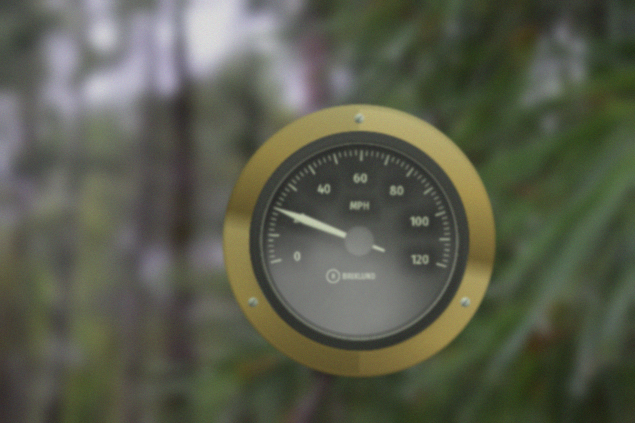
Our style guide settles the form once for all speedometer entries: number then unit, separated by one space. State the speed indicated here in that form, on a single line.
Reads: 20 mph
